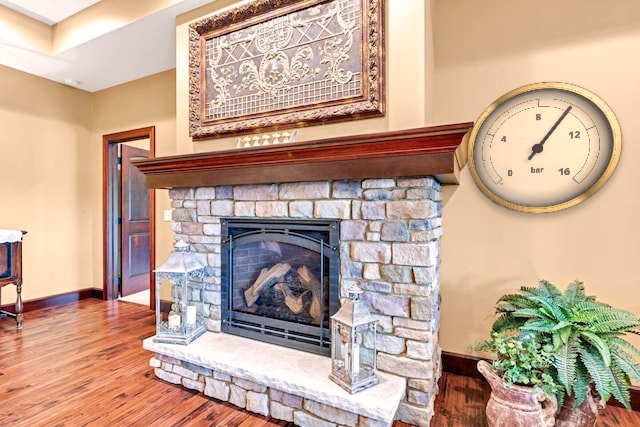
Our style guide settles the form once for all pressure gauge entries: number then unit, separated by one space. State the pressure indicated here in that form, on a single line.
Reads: 10 bar
